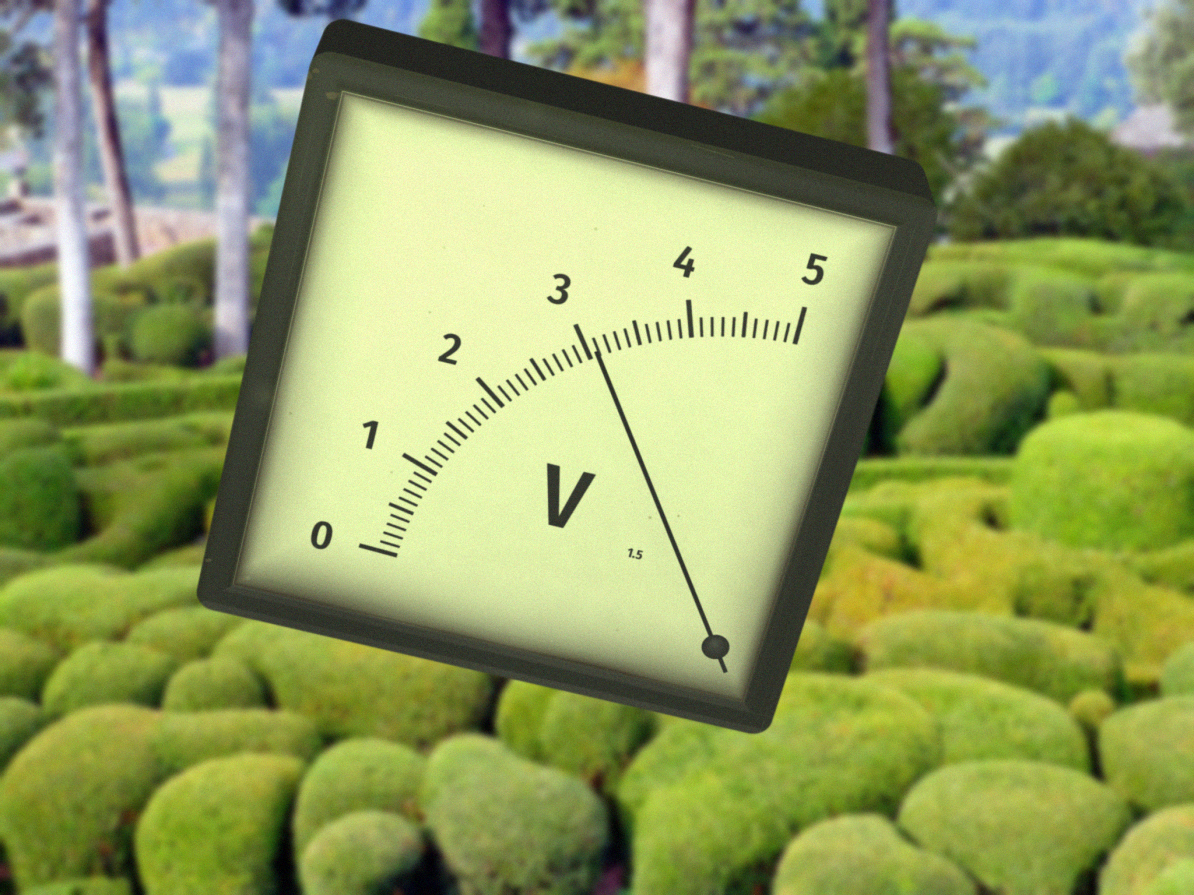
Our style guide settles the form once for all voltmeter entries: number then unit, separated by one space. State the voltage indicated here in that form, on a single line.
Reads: 3.1 V
